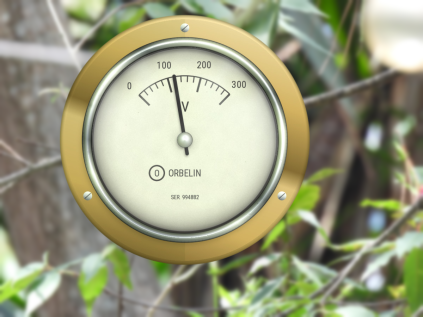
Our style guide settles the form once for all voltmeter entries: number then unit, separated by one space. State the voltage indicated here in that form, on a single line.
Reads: 120 V
